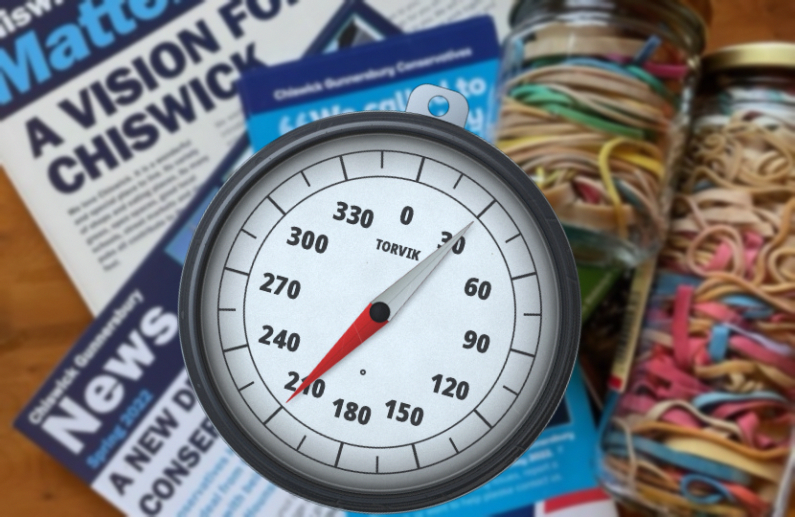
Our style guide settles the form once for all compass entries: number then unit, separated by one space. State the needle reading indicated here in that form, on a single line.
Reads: 210 °
